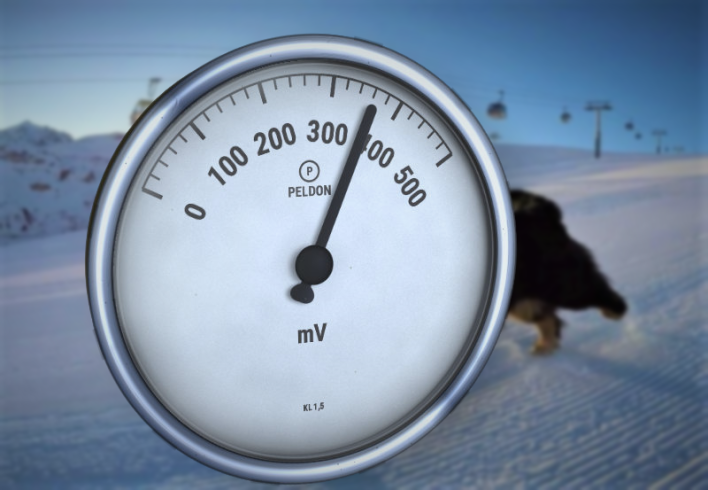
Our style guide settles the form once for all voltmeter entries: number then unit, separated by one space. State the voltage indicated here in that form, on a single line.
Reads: 360 mV
